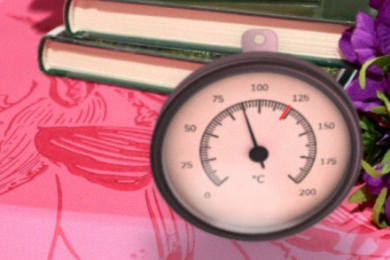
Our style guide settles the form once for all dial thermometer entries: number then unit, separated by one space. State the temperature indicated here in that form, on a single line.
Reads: 87.5 °C
